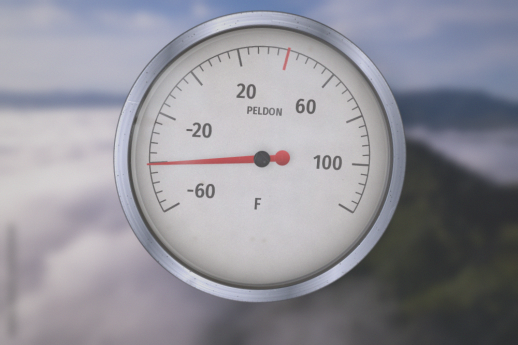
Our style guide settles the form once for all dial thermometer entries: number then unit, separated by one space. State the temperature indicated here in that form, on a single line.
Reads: -40 °F
